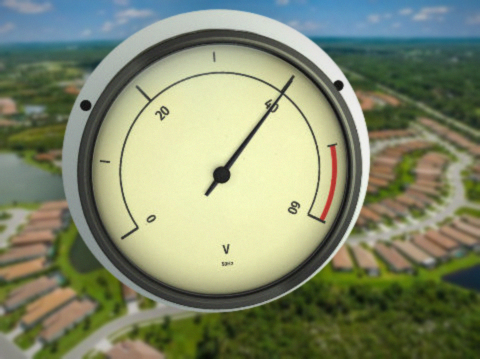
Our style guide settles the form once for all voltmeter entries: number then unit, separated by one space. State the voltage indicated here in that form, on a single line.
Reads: 40 V
